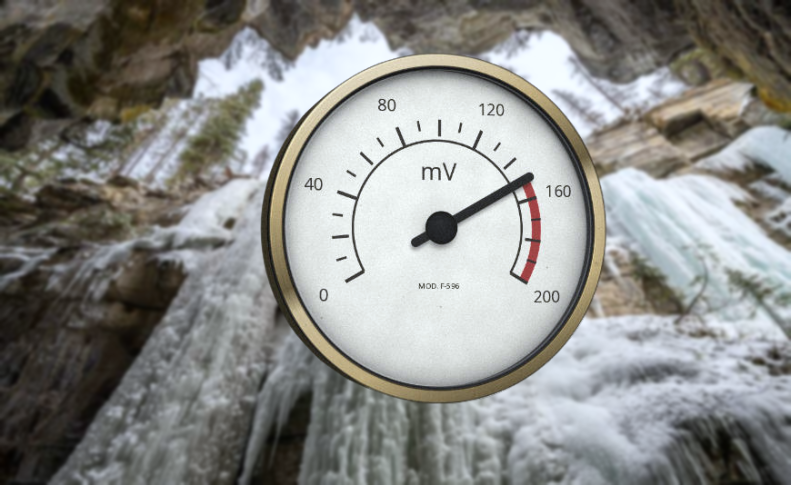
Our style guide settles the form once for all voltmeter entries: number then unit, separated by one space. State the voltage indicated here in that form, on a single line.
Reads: 150 mV
